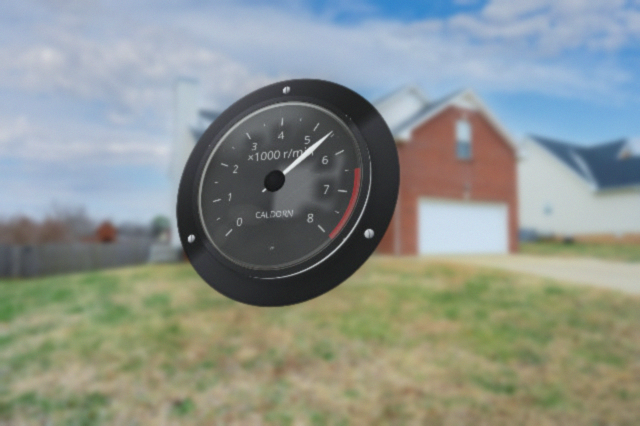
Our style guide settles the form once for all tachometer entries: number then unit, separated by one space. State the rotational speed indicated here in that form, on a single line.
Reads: 5500 rpm
